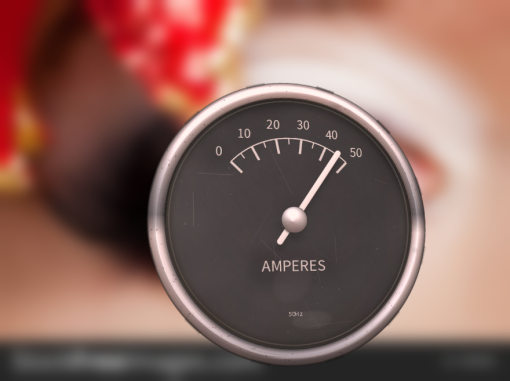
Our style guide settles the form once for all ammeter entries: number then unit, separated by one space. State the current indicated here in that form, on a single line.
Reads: 45 A
